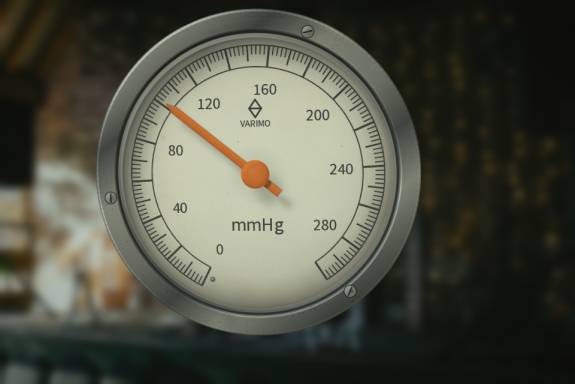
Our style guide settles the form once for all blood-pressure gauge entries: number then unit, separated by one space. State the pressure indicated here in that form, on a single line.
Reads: 102 mmHg
